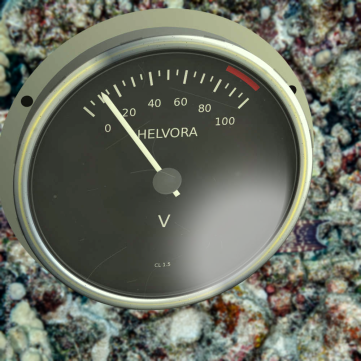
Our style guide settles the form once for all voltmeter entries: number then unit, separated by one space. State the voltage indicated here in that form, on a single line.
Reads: 12.5 V
